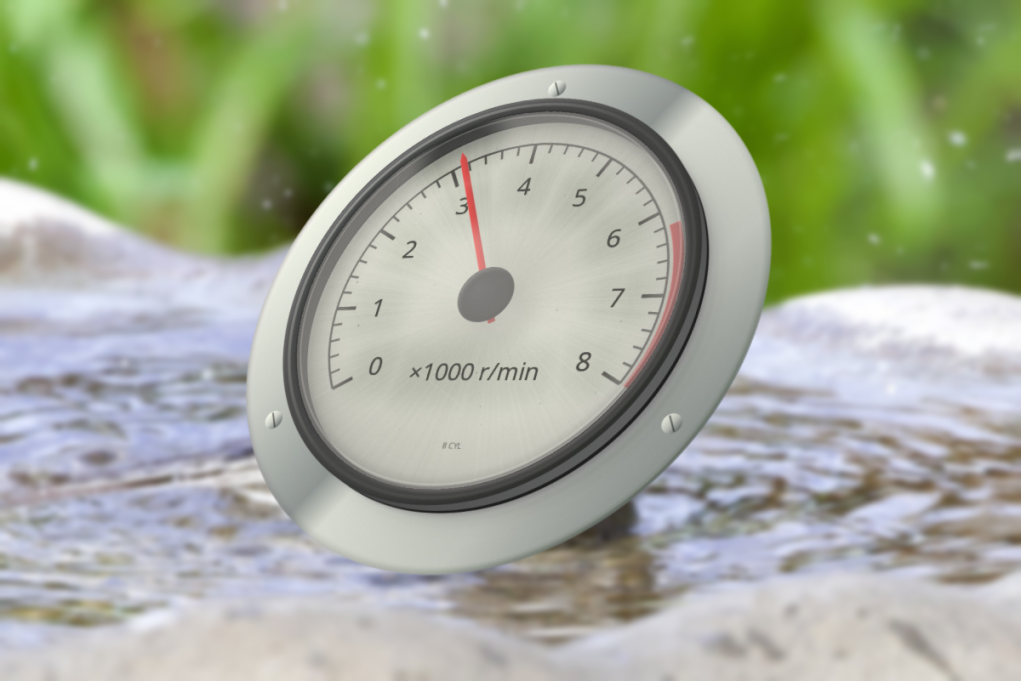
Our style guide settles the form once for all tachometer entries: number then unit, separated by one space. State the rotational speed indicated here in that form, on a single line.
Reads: 3200 rpm
